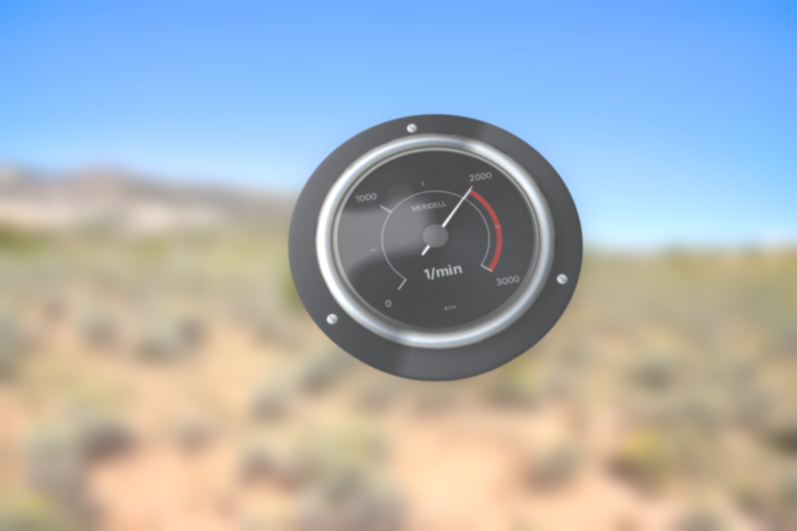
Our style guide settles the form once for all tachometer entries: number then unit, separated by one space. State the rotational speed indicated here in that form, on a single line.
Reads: 2000 rpm
